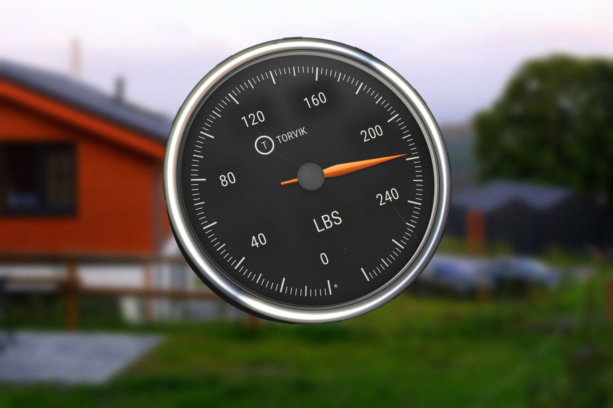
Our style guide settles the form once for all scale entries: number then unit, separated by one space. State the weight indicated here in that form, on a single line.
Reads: 218 lb
